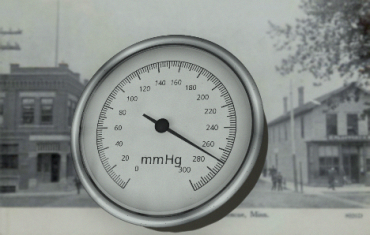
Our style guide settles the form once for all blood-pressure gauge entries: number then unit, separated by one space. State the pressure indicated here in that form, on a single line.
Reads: 270 mmHg
